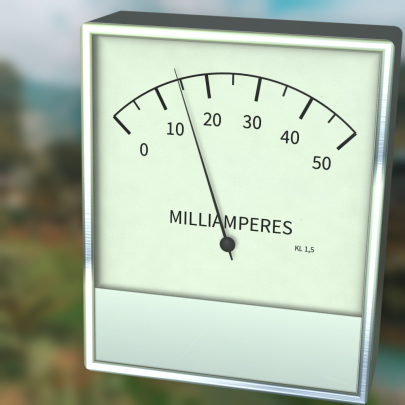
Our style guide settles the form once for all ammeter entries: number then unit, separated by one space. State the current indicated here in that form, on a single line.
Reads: 15 mA
